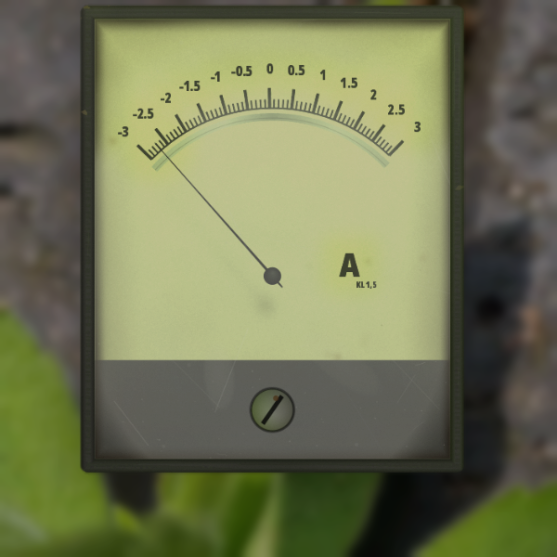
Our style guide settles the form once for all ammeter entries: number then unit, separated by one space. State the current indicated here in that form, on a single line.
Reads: -2.7 A
